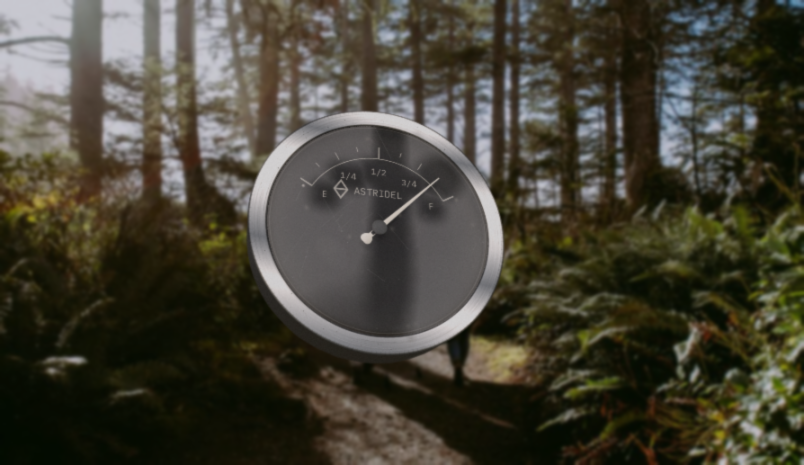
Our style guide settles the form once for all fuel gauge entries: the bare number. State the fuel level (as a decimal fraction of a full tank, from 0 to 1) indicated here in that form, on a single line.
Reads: 0.875
